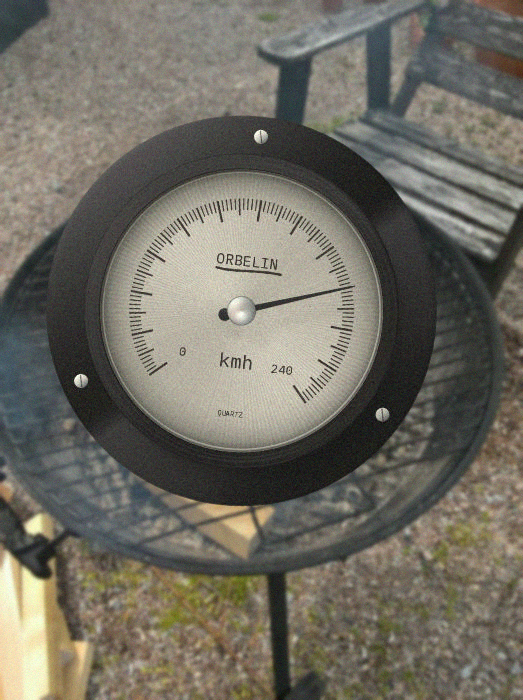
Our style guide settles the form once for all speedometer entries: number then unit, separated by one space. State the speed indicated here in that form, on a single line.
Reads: 180 km/h
